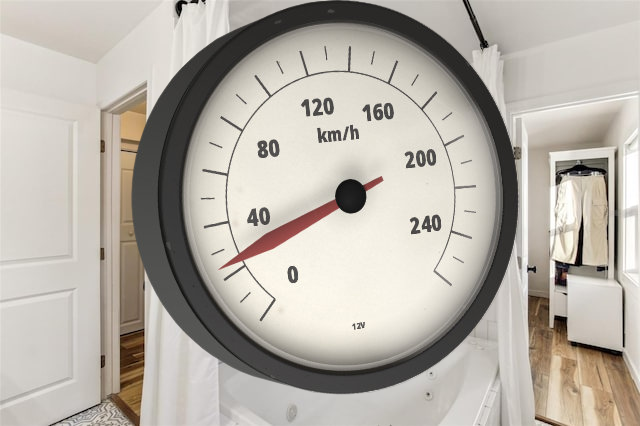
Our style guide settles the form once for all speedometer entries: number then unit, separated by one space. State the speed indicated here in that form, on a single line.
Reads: 25 km/h
